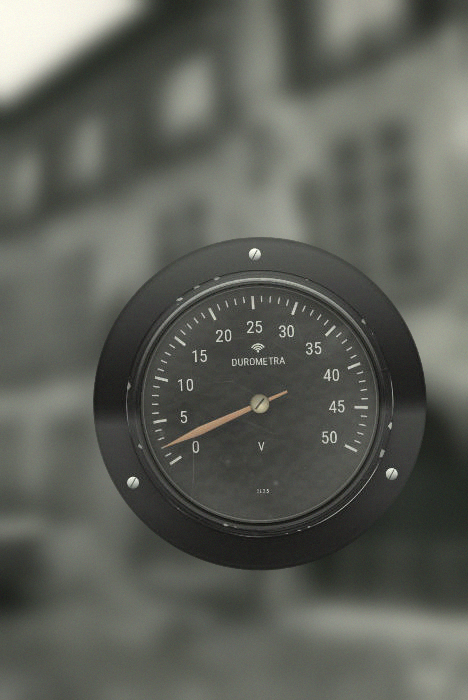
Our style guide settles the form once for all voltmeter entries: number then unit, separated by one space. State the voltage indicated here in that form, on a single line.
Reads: 2 V
